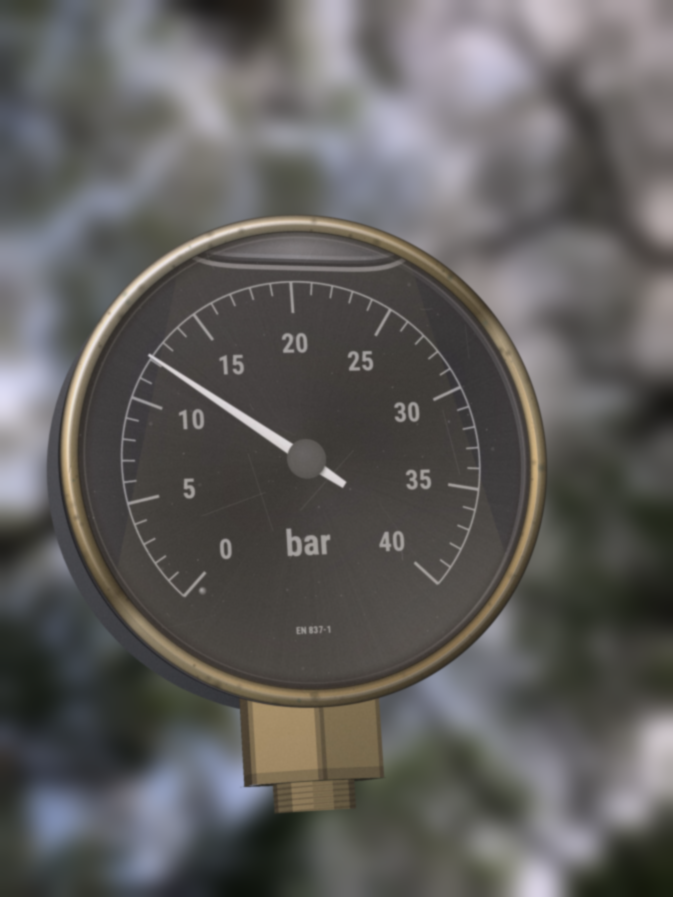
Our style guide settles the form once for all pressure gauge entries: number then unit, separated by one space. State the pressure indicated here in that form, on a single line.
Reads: 12 bar
